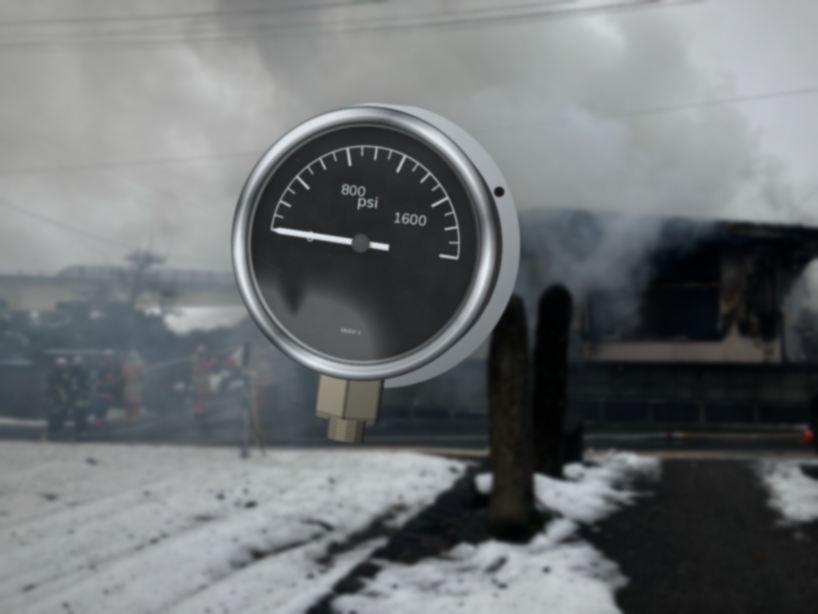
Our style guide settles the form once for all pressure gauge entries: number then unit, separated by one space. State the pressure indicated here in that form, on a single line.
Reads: 0 psi
